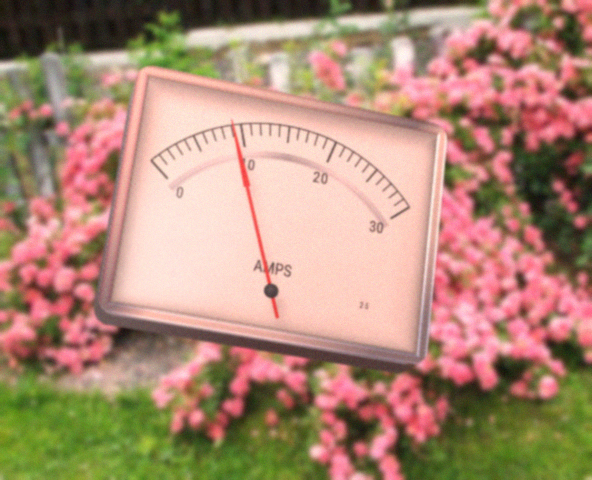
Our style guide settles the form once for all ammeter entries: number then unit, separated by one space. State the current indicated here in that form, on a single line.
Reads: 9 A
